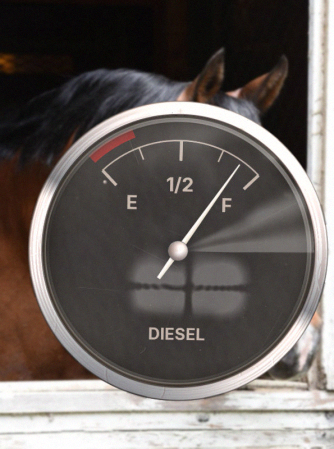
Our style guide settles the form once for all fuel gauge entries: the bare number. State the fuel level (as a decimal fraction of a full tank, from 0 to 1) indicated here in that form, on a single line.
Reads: 0.875
